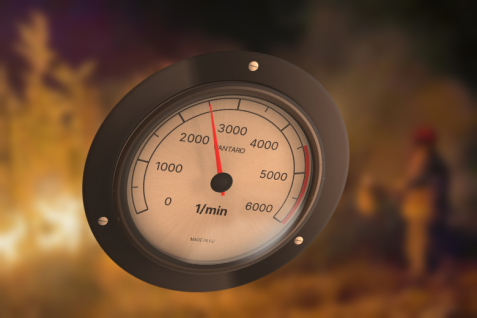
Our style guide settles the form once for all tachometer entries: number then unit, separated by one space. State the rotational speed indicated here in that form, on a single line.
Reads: 2500 rpm
